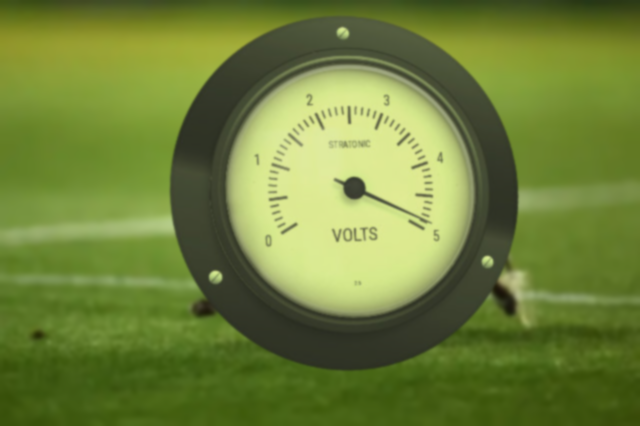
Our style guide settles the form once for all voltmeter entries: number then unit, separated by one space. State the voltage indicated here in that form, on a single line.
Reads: 4.9 V
